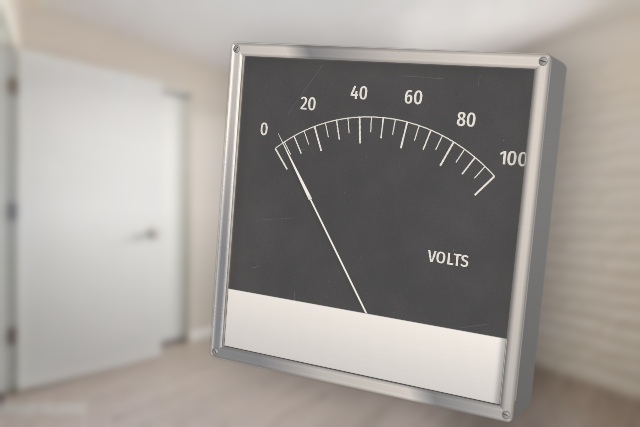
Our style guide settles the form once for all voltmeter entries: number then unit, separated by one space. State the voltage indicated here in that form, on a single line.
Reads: 5 V
